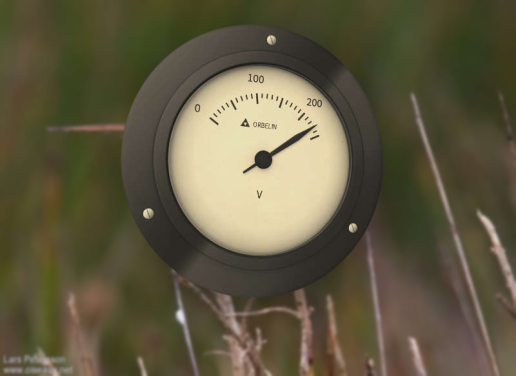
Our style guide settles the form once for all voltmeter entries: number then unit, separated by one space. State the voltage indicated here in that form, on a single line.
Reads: 230 V
